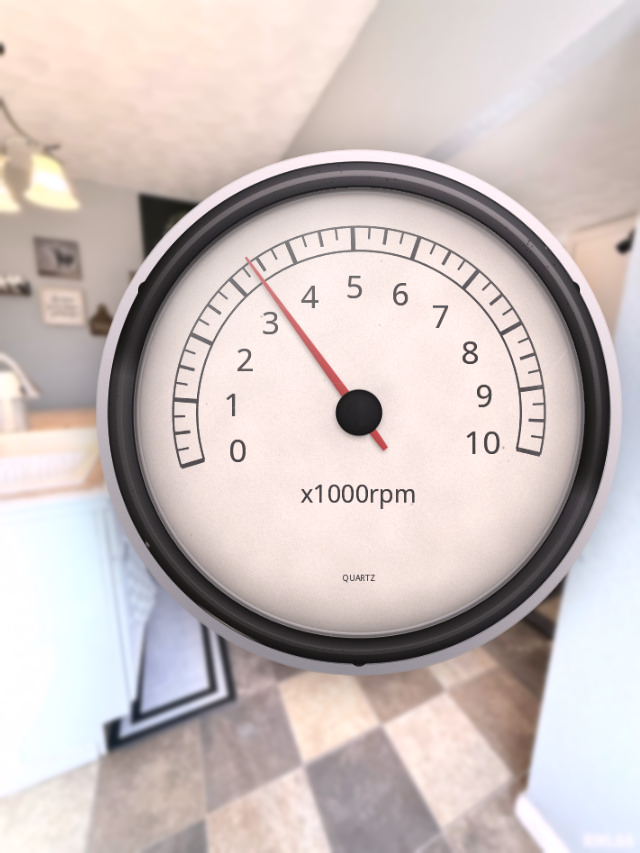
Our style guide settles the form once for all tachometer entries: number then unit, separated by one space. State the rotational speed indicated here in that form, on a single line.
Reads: 3375 rpm
